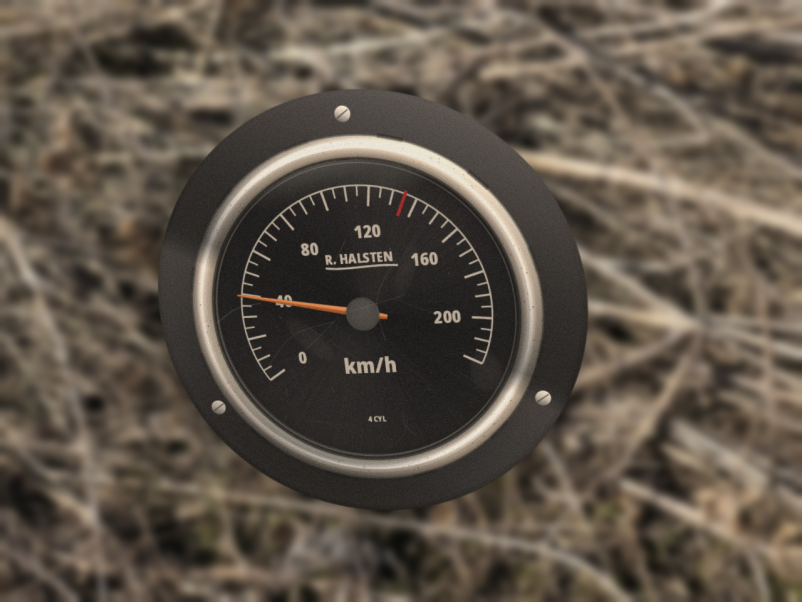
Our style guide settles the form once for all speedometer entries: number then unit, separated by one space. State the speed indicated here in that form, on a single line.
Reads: 40 km/h
